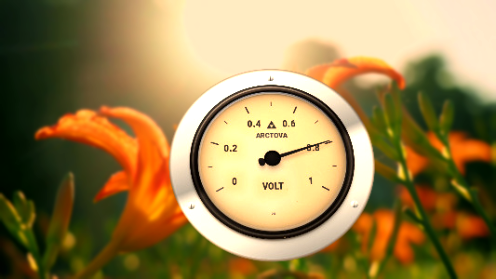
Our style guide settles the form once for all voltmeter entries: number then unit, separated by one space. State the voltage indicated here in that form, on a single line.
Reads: 0.8 V
